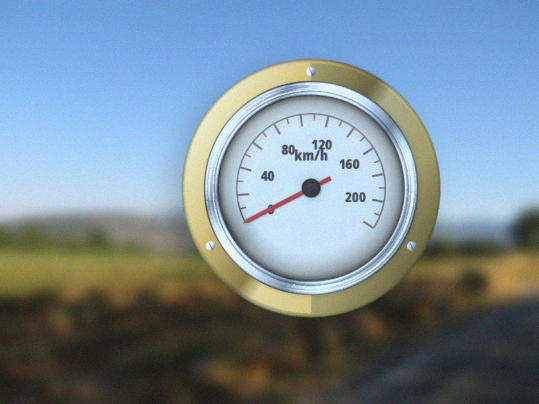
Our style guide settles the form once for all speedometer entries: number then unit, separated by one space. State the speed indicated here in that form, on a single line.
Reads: 0 km/h
